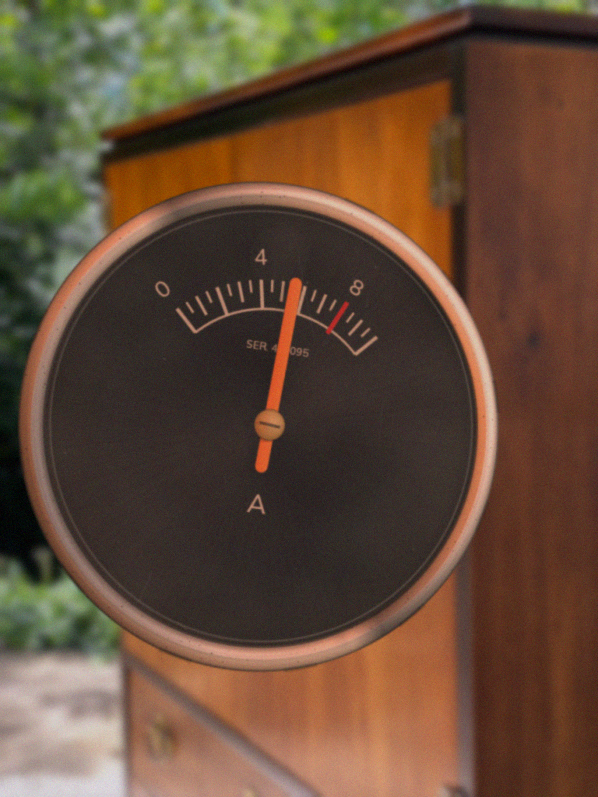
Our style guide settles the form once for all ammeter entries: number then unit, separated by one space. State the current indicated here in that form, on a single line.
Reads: 5.5 A
